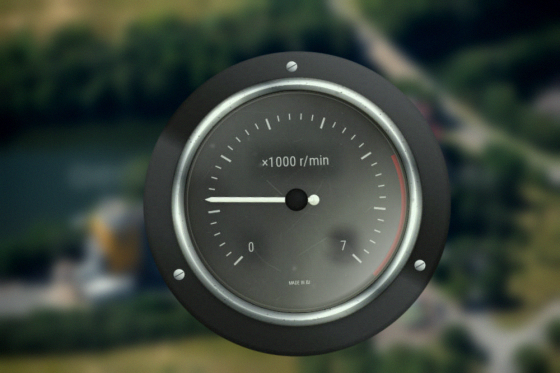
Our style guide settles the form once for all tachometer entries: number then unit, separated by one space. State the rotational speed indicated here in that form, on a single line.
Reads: 1200 rpm
